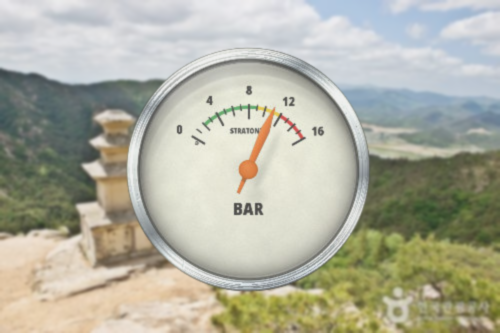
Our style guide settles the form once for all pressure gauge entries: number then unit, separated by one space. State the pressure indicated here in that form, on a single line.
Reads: 11 bar
